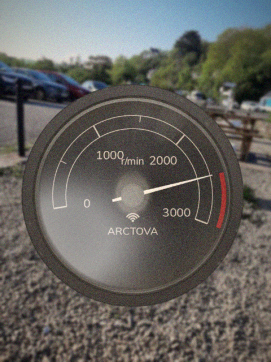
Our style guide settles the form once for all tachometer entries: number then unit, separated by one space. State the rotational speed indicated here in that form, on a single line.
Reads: 2500 rpm
